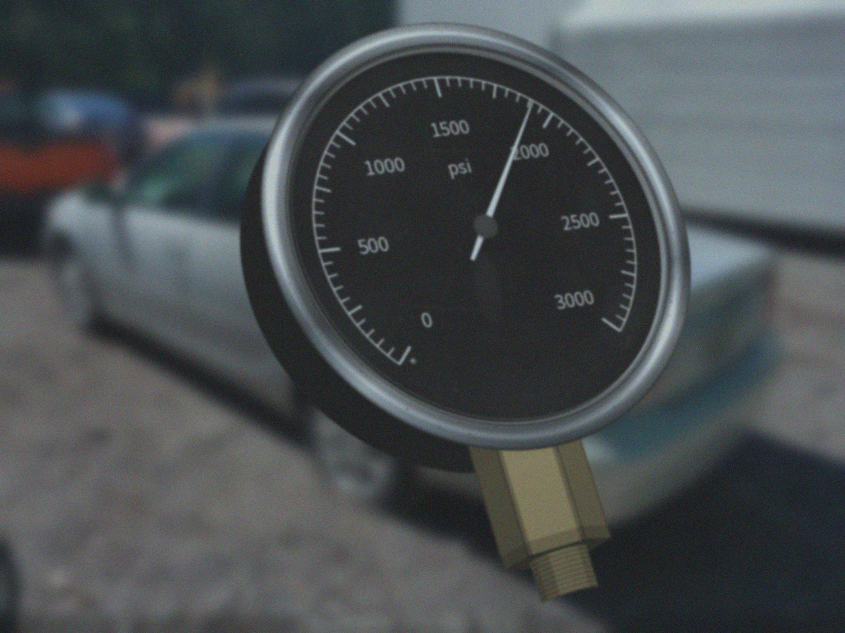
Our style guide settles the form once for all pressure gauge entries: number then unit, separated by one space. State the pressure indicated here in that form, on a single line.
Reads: 1900 psi
